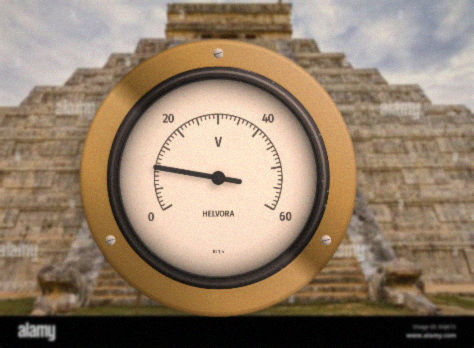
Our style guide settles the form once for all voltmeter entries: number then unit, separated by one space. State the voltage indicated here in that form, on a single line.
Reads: 10 V
